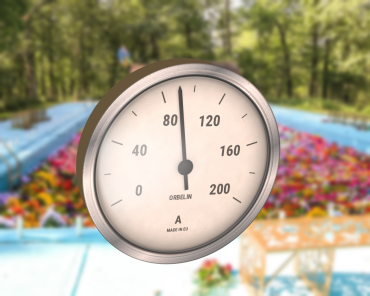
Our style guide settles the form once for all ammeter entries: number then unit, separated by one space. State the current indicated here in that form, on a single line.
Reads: 90 A
